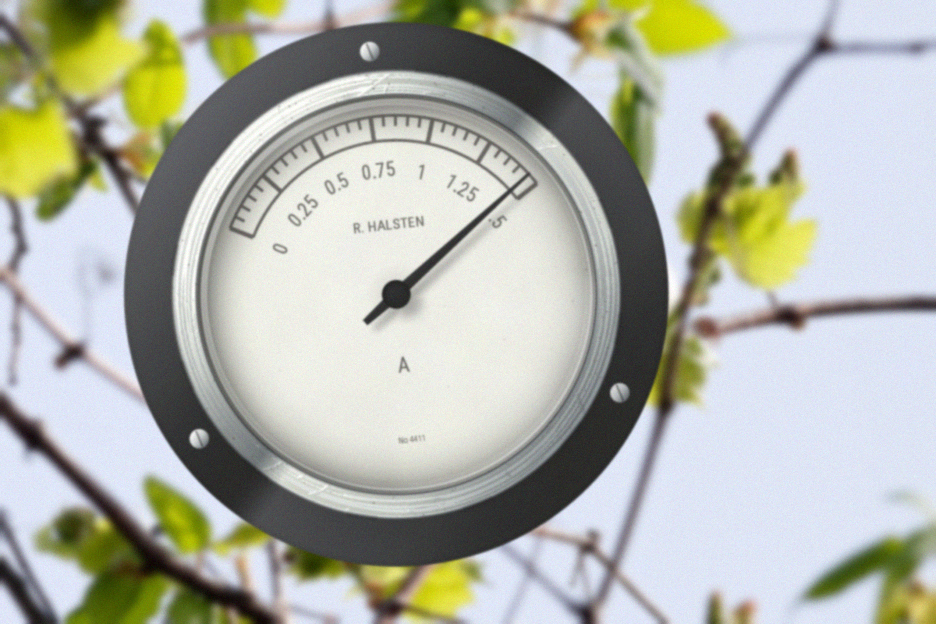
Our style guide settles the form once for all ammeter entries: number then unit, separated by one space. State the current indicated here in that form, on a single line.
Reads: 1.45 A
